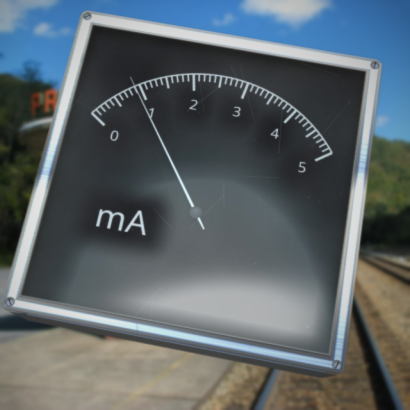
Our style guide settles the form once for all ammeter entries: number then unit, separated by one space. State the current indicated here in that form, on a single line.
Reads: 0.9 mA
